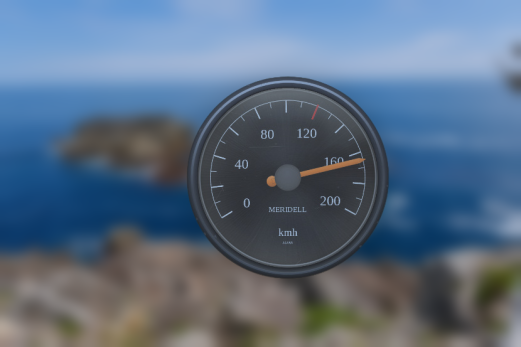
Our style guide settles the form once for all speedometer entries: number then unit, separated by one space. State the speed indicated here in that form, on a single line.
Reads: 165 km/h
